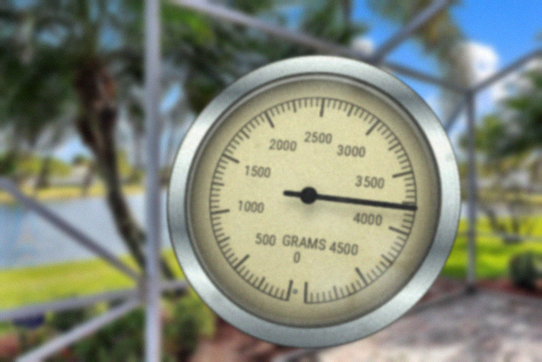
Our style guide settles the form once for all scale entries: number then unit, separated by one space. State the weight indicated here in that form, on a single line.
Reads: 3800 g
